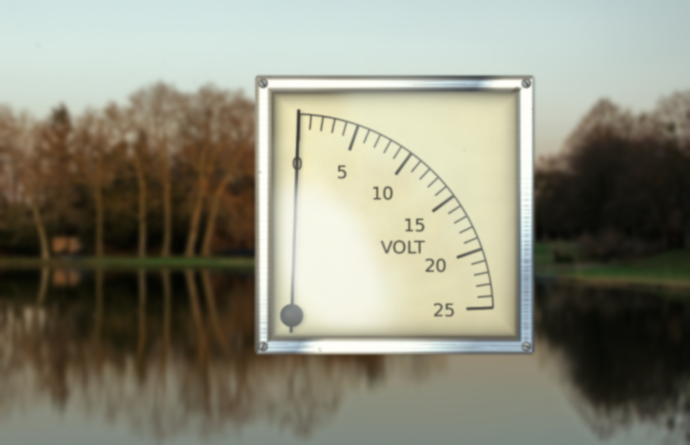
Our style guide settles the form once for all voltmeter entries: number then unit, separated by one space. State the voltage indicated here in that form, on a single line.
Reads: 0 V
